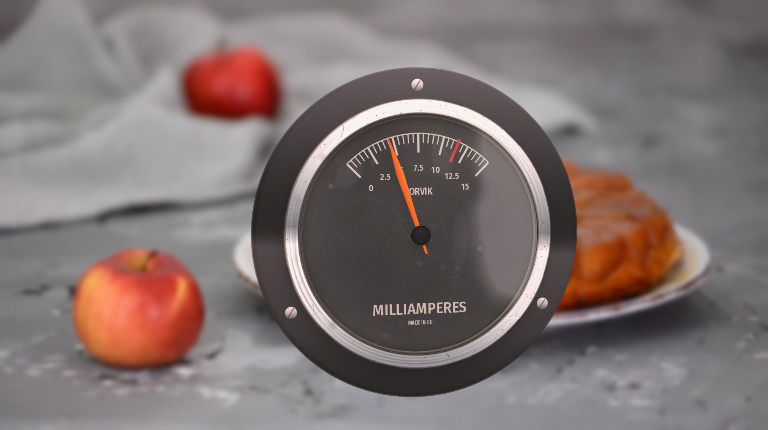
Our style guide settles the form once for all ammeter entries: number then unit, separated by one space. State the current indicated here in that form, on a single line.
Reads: 4.5 mA
